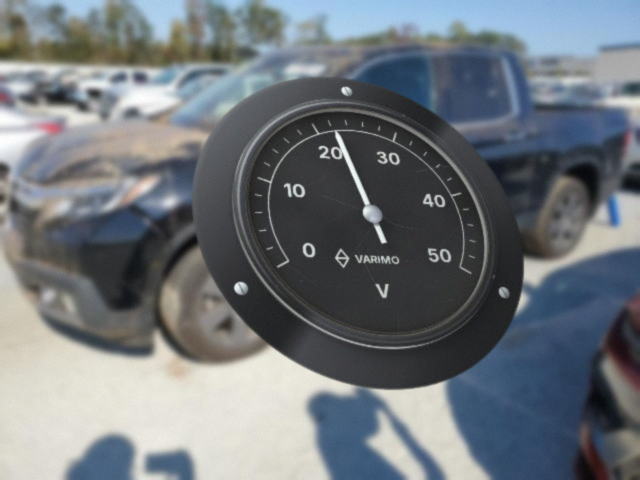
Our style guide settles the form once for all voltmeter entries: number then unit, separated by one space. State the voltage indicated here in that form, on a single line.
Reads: 22 V
